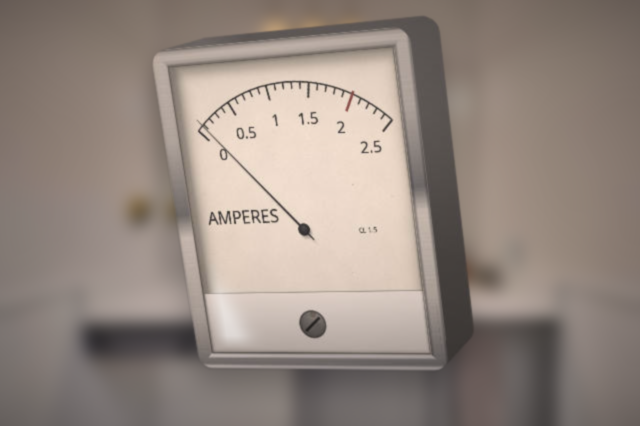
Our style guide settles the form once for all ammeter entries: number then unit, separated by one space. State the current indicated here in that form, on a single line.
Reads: 0.1 A
